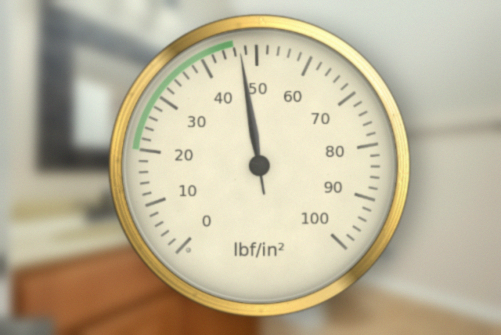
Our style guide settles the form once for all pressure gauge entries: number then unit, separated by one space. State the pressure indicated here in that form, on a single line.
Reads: 47 psi
